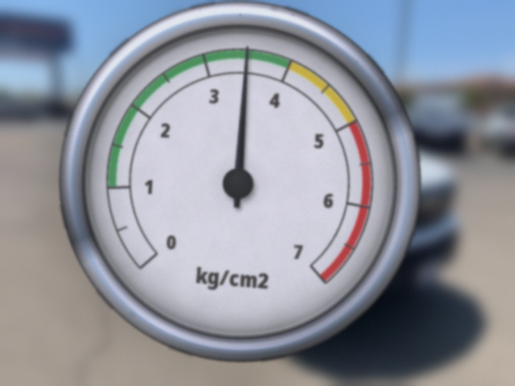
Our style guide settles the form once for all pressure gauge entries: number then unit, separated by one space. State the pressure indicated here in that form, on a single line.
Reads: 3.5 kg/cm²
